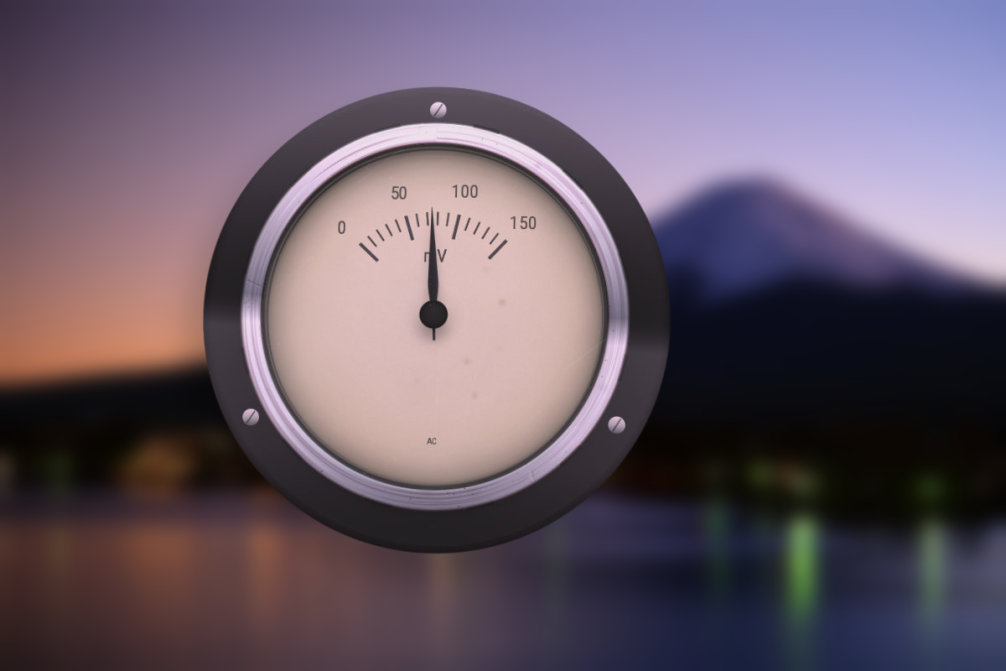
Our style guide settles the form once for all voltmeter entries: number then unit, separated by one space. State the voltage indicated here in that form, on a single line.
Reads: 75 mV
